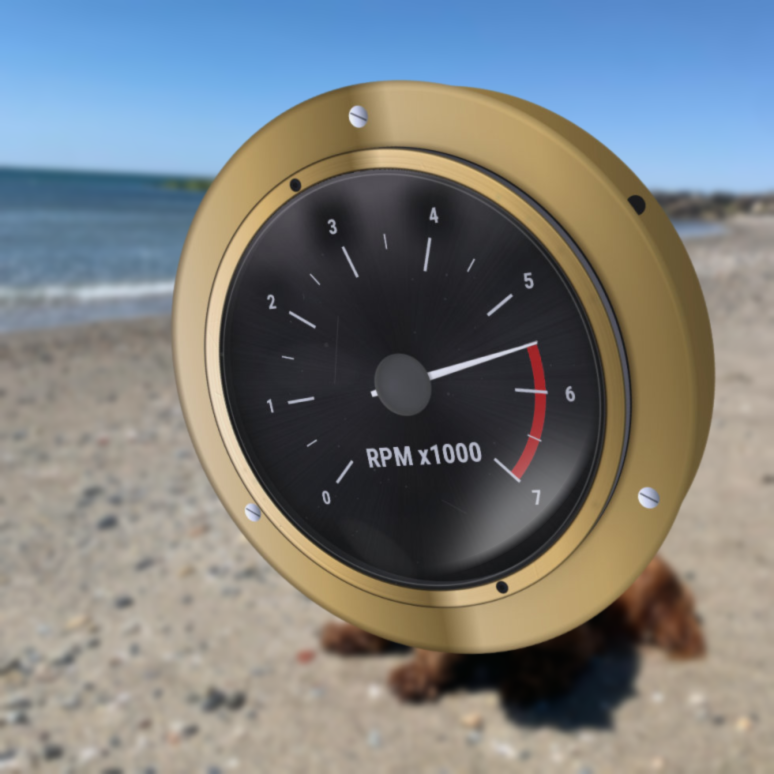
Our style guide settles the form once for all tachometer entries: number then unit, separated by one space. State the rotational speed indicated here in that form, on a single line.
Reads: 5500 rpm
